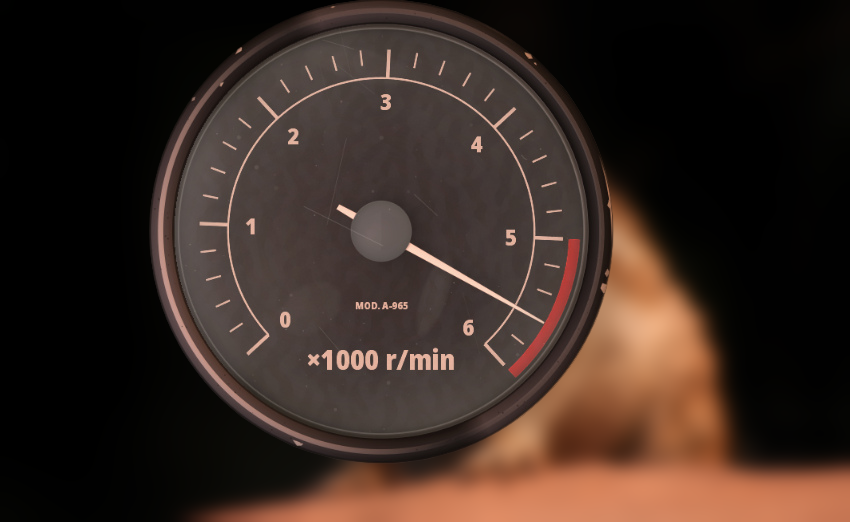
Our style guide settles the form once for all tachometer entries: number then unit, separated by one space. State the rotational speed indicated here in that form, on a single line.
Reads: 5600 rpm
